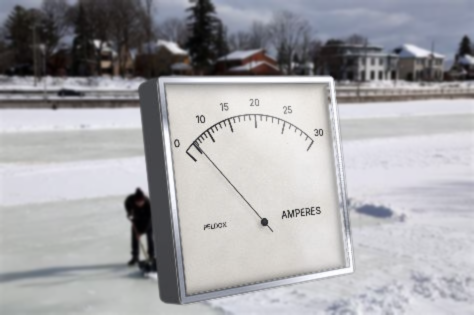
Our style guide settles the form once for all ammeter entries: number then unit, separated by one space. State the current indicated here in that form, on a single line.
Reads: 5 A
